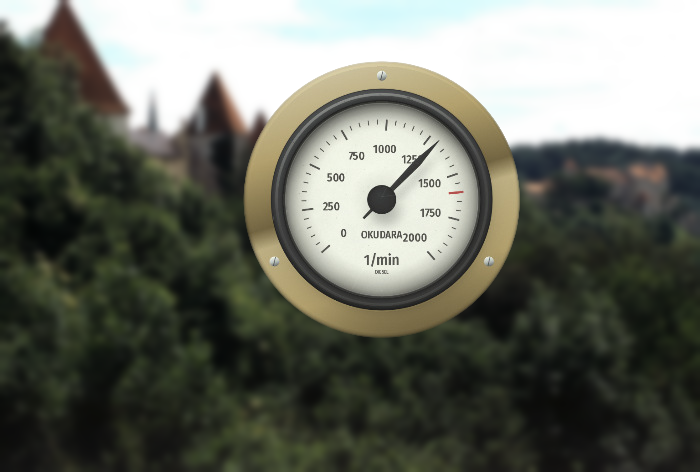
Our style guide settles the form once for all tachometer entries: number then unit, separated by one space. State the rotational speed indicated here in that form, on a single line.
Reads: 1300 rpm
